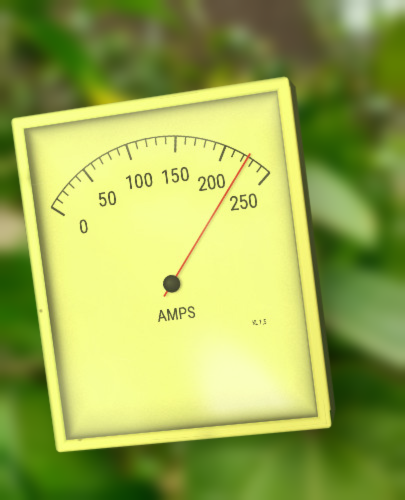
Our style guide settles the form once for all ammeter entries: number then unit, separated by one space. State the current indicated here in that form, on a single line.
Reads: 225 A
